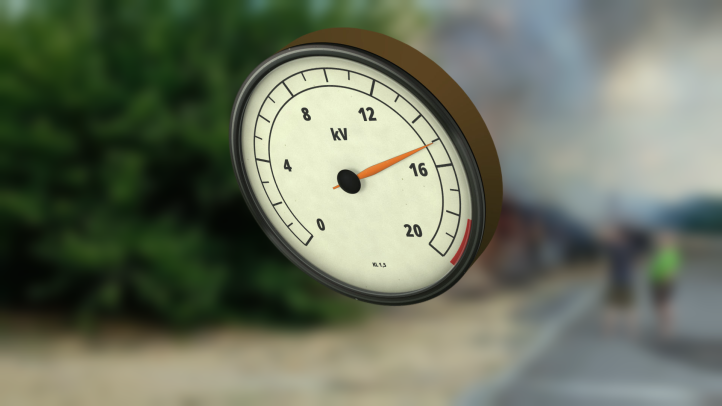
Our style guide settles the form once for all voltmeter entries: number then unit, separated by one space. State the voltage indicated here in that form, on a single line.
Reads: 15 kV
